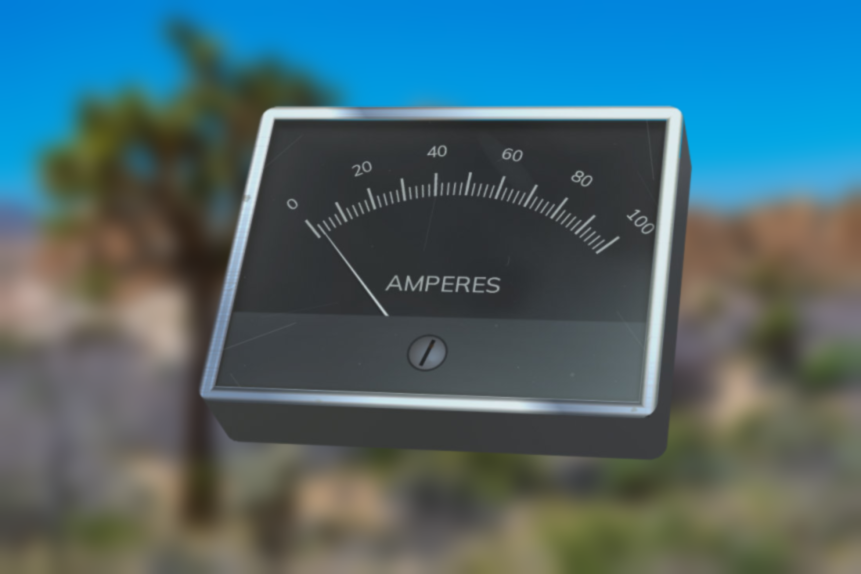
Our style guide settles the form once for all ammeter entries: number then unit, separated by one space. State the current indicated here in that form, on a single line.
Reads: 2 A
